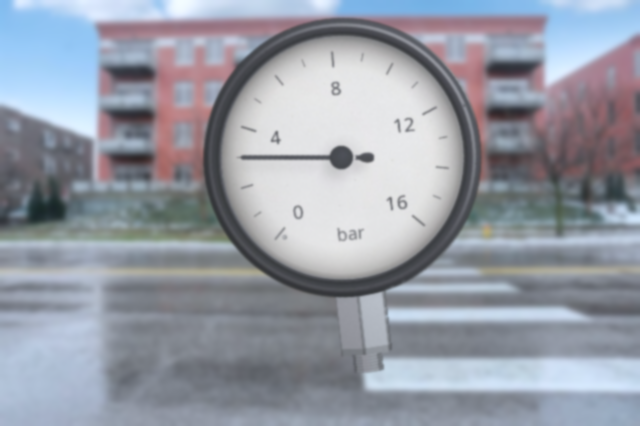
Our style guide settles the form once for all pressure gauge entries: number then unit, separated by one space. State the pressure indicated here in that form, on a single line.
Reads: 3 bar
